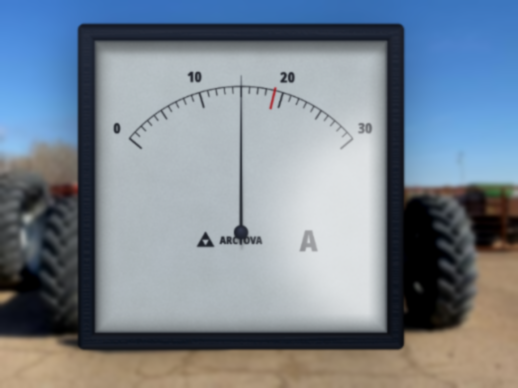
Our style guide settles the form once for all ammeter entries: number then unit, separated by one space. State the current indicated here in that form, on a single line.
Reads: 15 A
